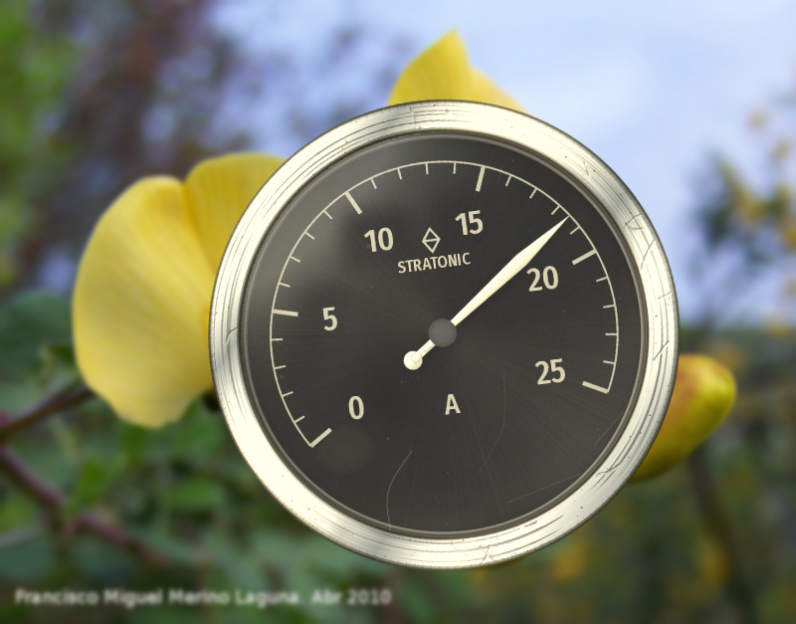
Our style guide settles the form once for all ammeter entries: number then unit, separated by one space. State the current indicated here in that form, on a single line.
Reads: 18.5 A
